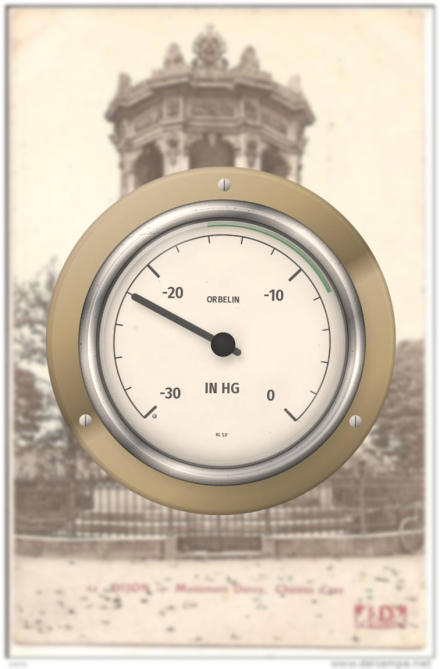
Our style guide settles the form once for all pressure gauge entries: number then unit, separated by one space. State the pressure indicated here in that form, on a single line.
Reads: -22 inHg
